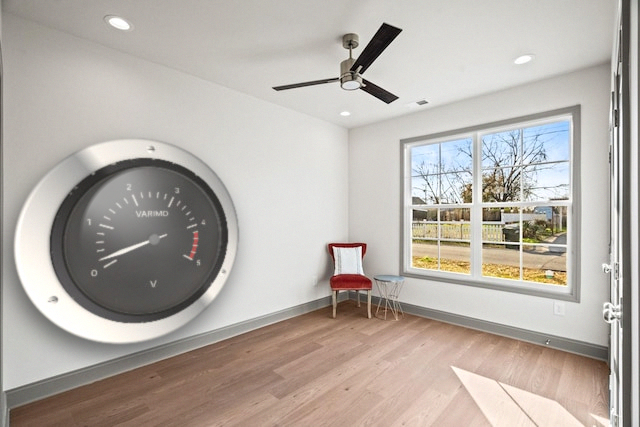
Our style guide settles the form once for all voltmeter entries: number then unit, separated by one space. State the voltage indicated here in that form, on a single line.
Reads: 0.2 V
